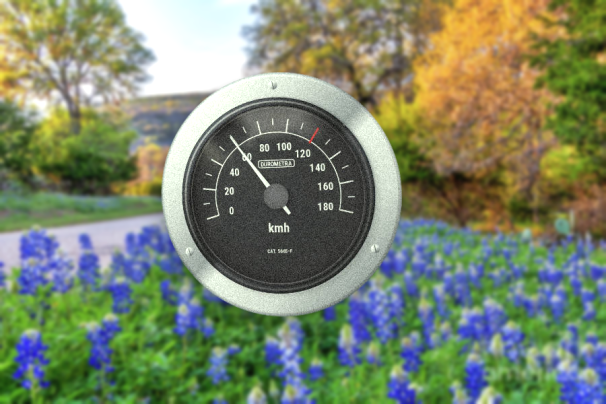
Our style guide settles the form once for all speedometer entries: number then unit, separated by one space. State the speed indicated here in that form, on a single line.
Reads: 60 km/h
